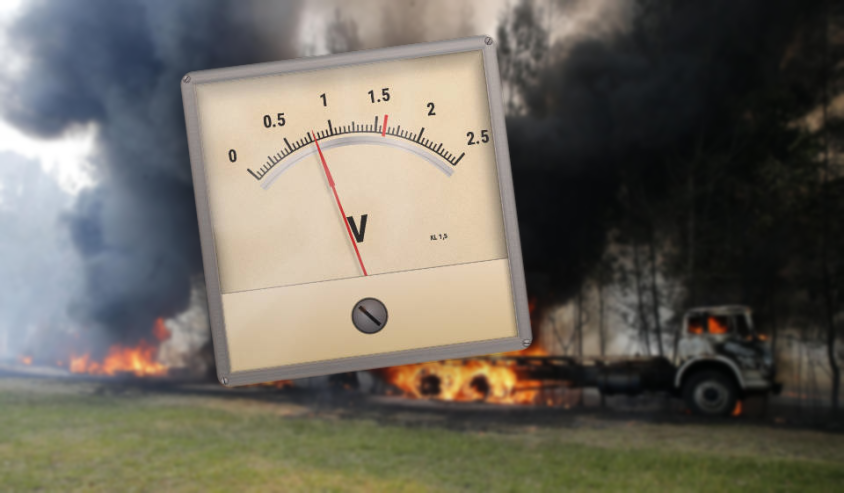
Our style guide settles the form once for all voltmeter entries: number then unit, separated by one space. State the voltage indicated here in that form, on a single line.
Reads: 0.8 V
